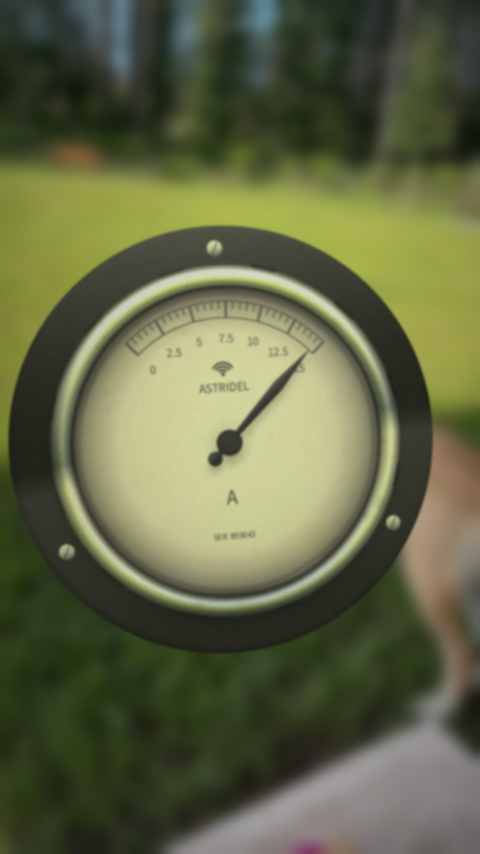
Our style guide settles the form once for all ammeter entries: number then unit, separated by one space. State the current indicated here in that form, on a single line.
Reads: 14.5 A
